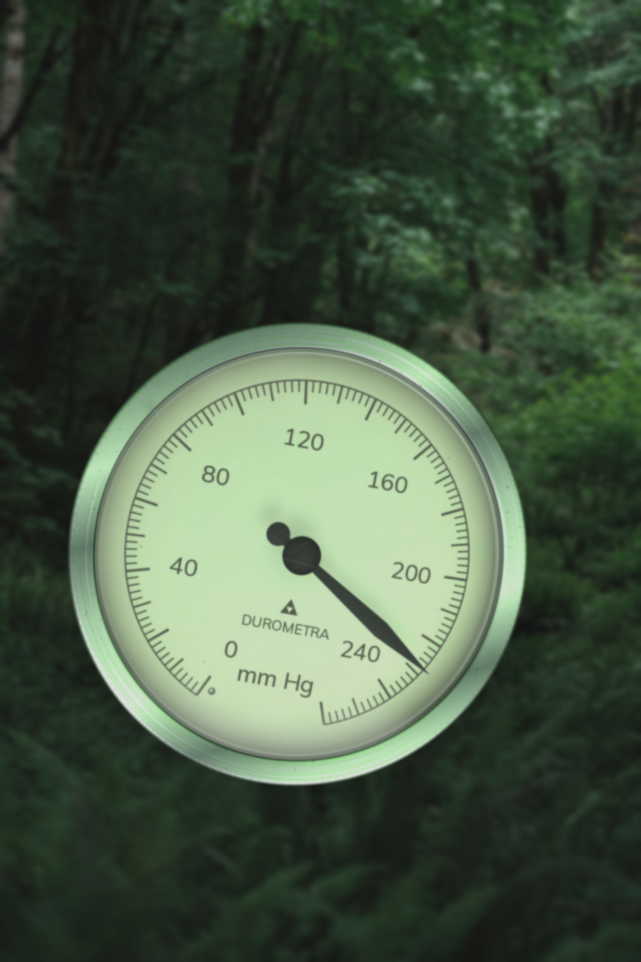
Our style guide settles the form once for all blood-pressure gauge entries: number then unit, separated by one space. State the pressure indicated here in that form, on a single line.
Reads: 228 mmHg
